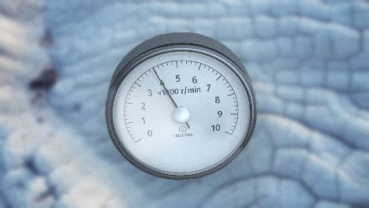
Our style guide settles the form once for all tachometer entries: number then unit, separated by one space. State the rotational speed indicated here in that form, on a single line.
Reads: 4000 rpm
